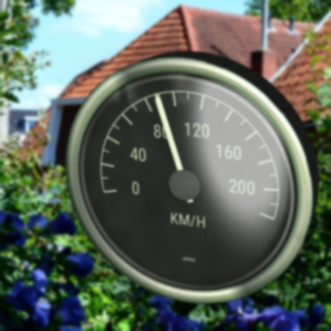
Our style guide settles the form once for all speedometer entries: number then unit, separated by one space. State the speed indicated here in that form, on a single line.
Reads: 90 km/h
